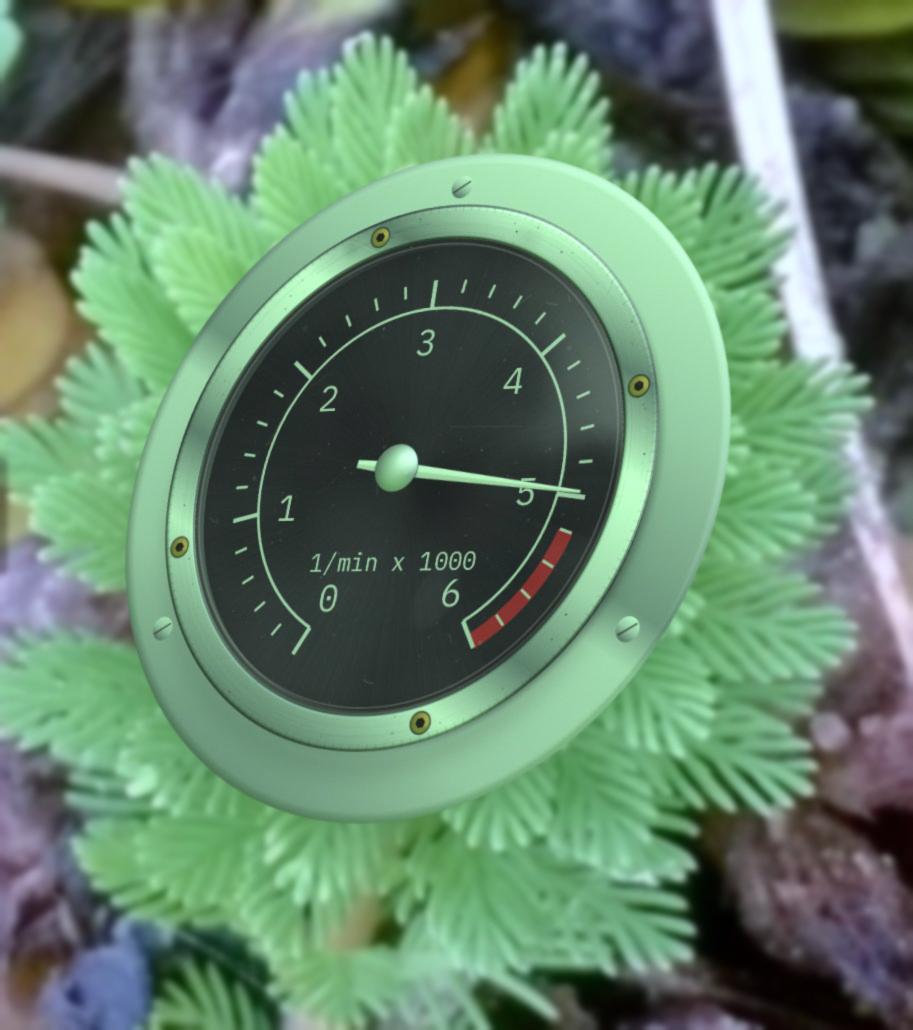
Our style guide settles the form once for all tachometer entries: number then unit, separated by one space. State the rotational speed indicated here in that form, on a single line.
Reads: 5000 rpm
